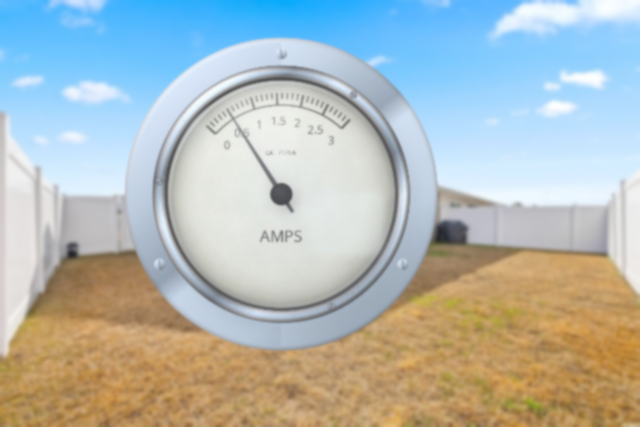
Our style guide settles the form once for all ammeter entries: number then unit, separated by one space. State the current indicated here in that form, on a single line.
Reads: 0.5 A
